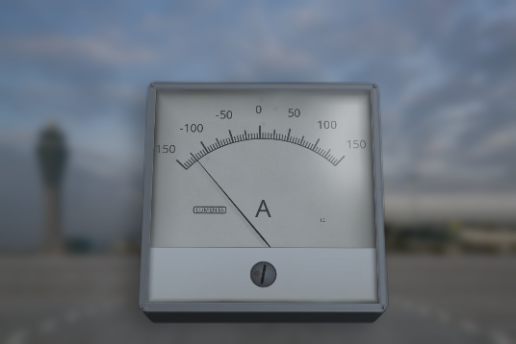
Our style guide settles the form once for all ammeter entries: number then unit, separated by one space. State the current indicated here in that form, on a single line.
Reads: -125 A
